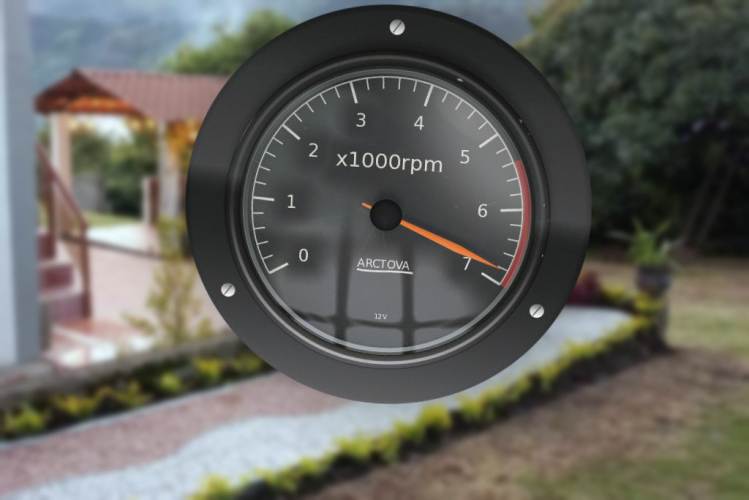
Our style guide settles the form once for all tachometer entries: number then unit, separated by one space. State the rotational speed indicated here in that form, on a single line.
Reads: 6800 rpm
